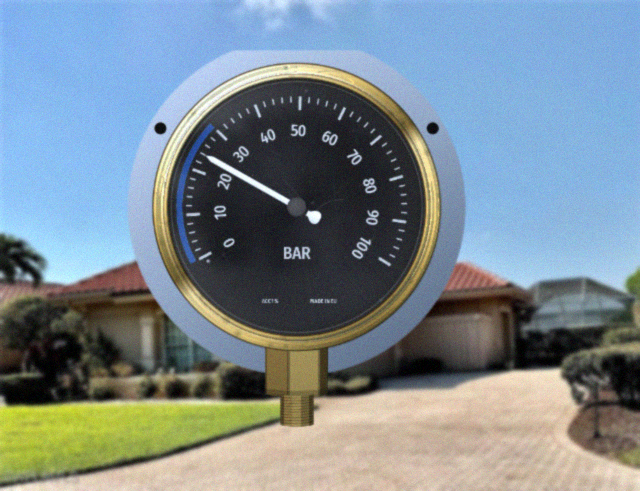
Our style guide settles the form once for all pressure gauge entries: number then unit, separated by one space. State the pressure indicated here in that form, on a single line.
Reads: 24 bar
